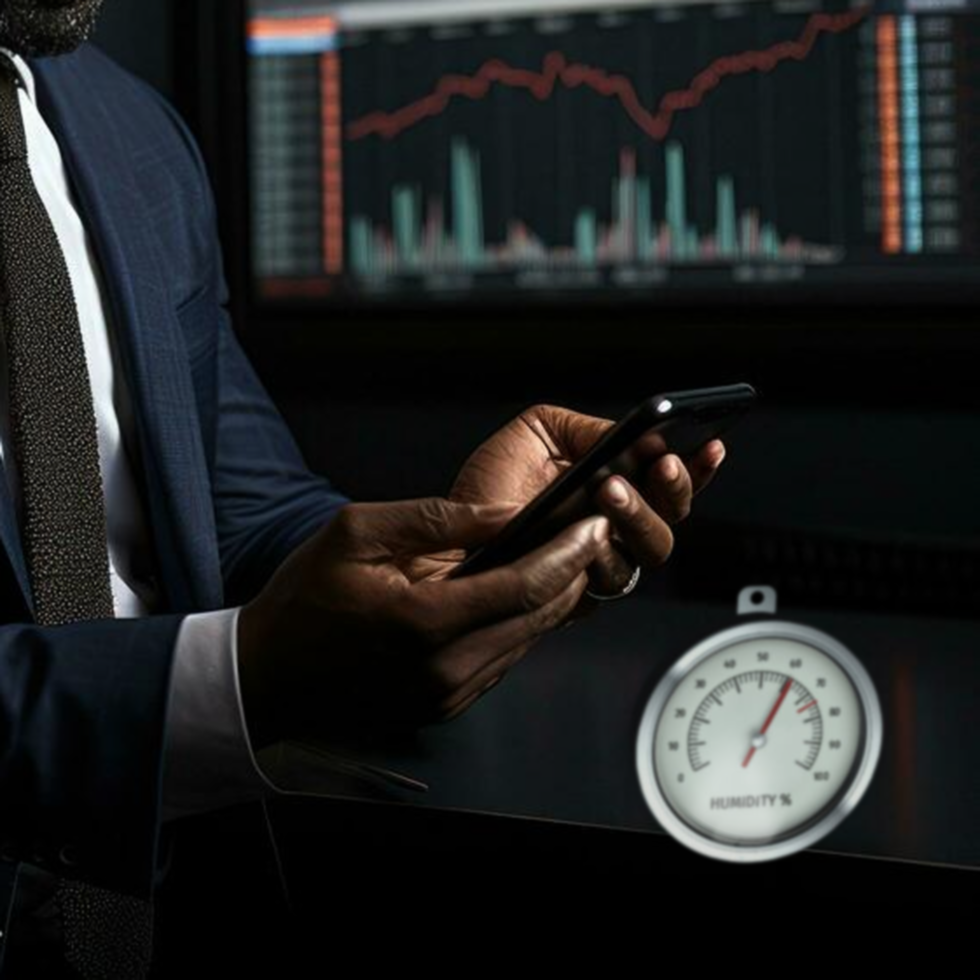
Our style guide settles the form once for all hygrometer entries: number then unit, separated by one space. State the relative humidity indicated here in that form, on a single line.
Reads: 60 %
